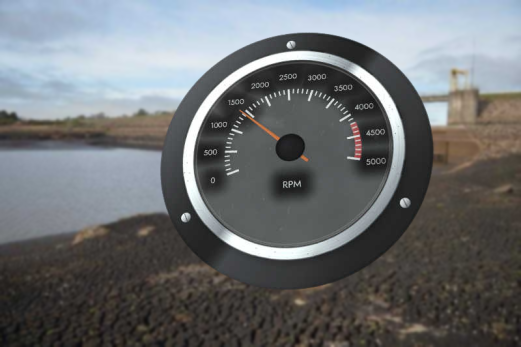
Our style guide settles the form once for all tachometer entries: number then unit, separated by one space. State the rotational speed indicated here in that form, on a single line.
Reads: 1400 rpm
